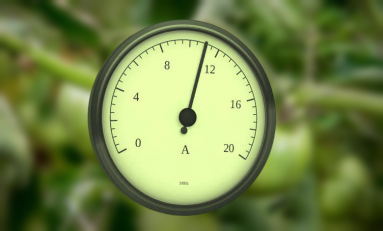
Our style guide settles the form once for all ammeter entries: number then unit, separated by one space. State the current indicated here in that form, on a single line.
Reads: 11 A
